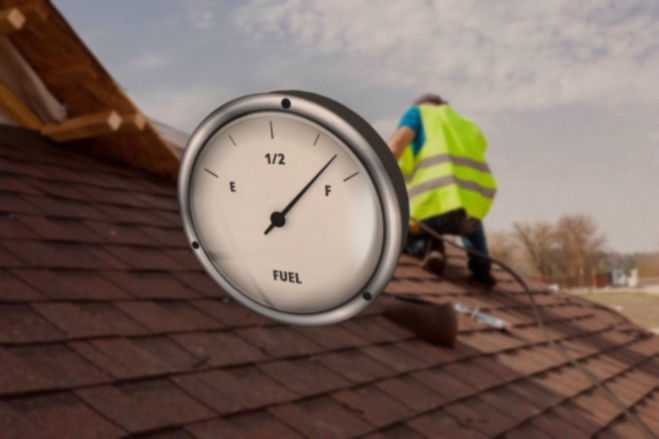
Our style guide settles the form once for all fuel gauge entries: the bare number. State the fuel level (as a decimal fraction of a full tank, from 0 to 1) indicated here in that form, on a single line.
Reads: 0.875
